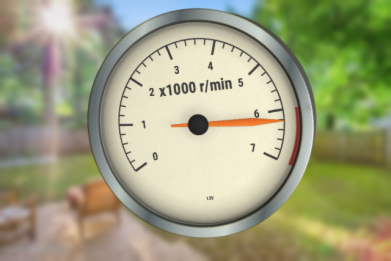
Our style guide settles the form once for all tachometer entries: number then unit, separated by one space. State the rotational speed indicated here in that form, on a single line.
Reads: 6200 rpm
